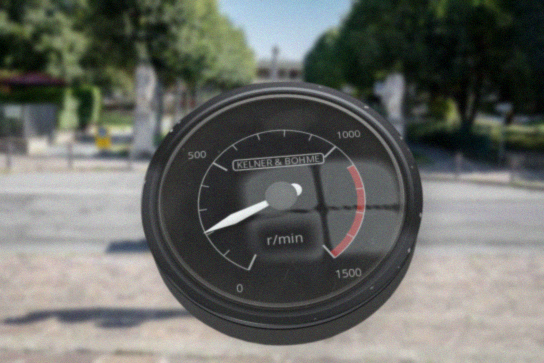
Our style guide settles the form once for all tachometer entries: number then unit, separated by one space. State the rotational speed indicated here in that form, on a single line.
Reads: 200 rpm
